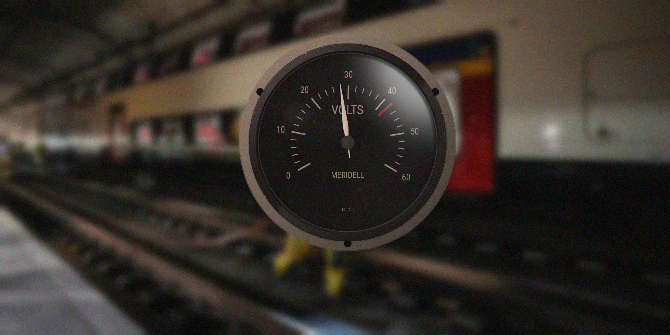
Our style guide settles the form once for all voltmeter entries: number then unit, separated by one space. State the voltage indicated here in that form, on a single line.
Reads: 28 V
